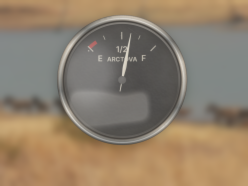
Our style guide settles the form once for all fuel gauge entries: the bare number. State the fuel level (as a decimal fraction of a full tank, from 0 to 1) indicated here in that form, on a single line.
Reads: 0.625
